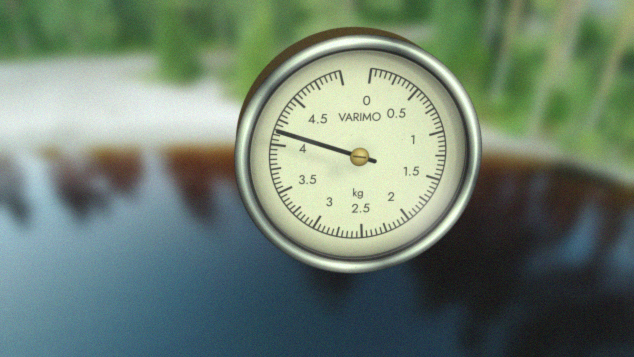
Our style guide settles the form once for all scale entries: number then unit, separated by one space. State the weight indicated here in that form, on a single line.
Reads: 4.15 kg
